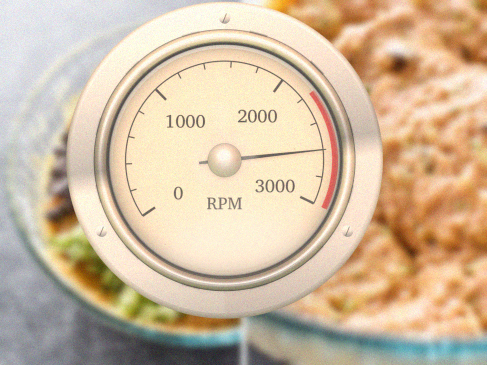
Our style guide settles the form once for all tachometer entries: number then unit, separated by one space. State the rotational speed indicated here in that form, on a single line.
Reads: 2600 rpm
